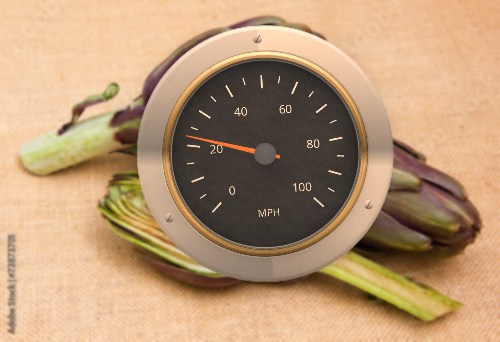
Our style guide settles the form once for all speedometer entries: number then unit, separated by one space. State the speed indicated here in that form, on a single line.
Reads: 22.5 mph
